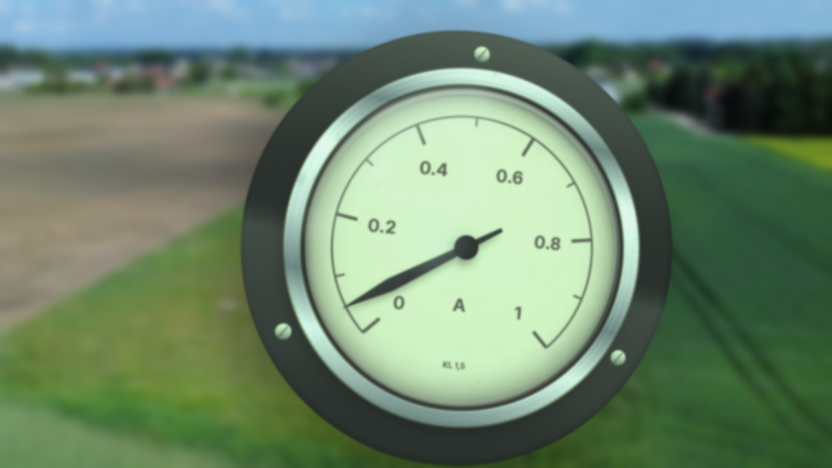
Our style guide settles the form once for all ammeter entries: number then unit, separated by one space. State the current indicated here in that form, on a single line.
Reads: 0.05 A
